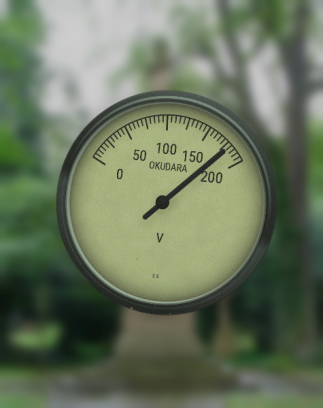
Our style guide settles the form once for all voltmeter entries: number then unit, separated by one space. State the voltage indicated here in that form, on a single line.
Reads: 180 V
